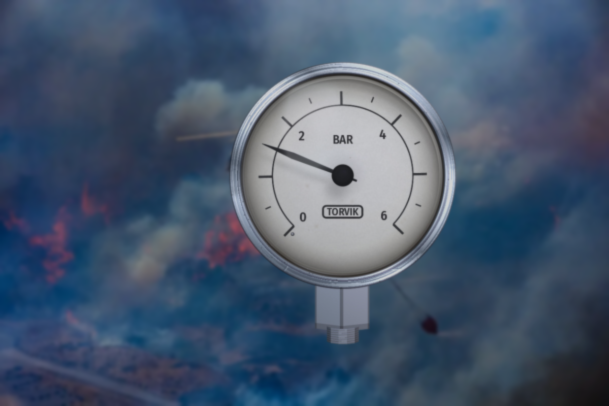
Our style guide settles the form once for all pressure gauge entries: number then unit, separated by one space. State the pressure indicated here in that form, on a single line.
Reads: 1.5 bar
